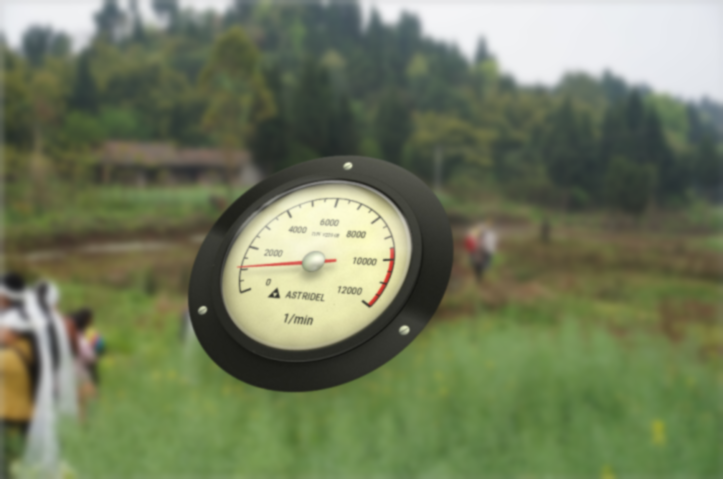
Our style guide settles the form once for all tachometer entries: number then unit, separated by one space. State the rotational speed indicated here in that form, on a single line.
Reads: 1000 rpm
